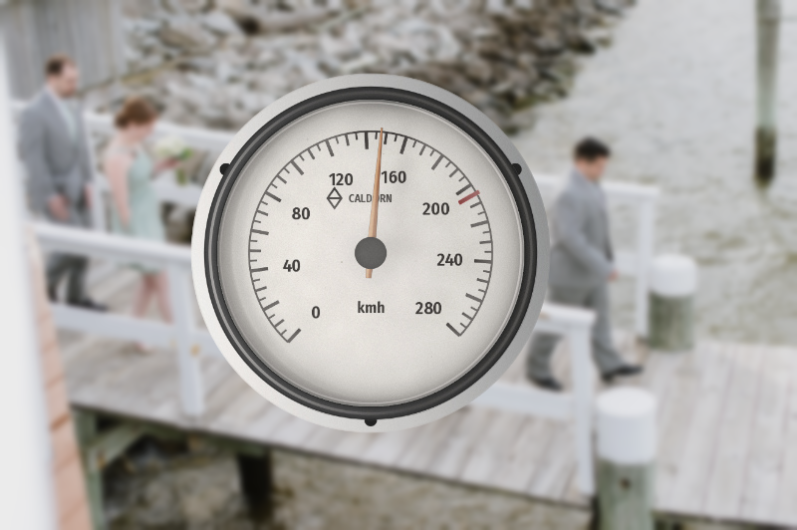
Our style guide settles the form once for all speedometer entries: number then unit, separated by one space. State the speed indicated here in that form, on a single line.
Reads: 147.5 km/h
